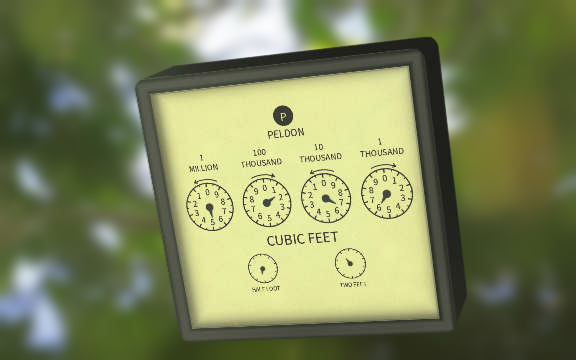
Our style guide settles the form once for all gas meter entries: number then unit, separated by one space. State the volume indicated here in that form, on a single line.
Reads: 516600 ft³
